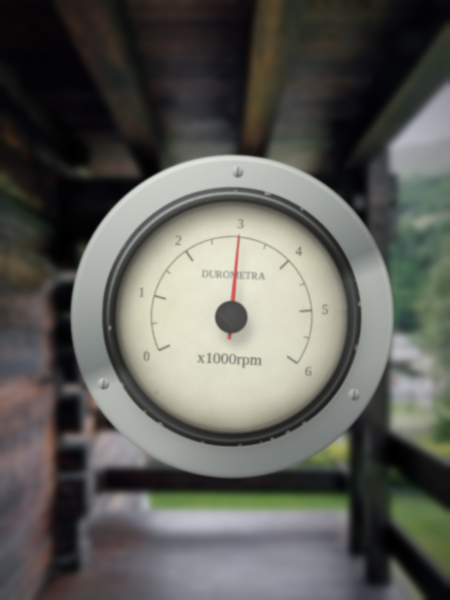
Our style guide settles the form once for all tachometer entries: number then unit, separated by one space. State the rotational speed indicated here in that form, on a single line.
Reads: 3000 rpm
